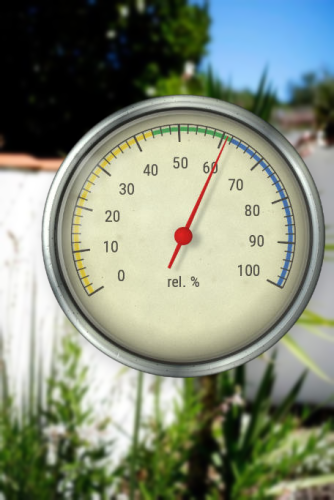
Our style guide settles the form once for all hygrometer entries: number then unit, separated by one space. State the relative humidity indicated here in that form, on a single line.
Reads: 61 %
